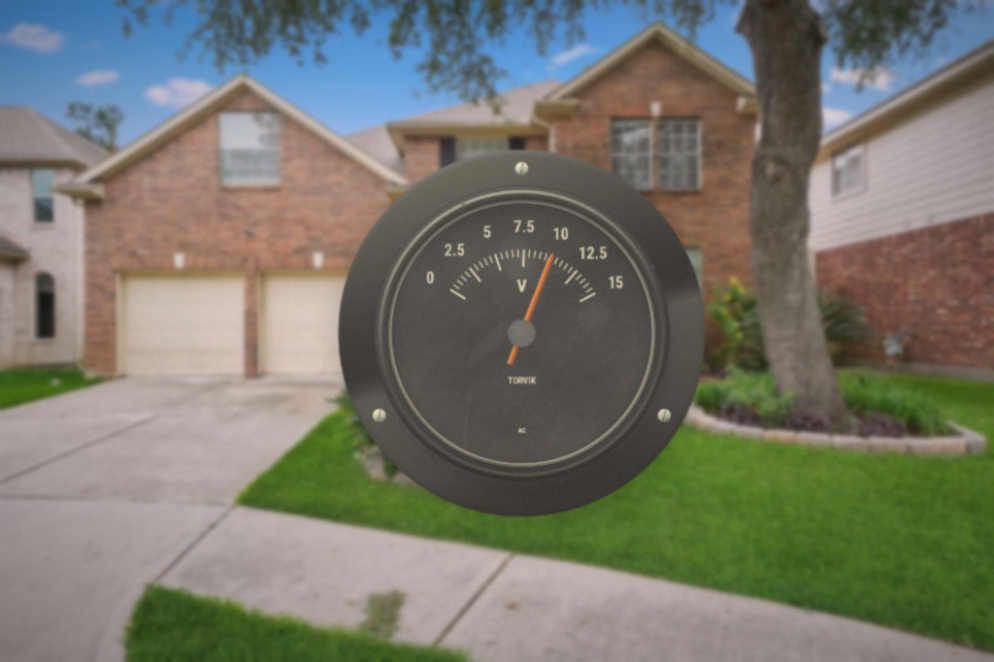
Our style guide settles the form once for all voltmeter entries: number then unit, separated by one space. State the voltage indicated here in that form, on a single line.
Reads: 10 V
